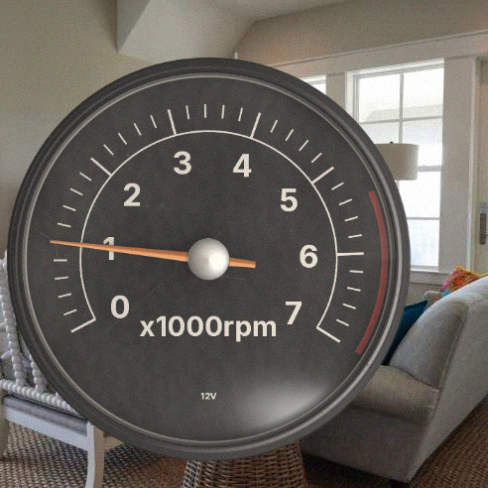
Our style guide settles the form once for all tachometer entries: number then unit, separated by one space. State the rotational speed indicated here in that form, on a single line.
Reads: 1000 rpm
